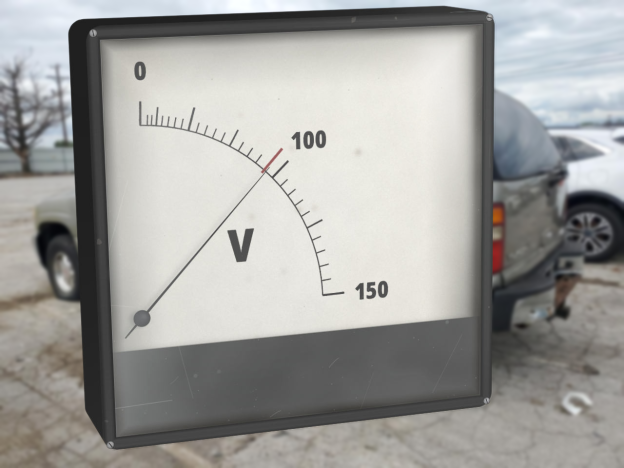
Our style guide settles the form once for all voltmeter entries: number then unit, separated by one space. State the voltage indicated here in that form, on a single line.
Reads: 95 V
